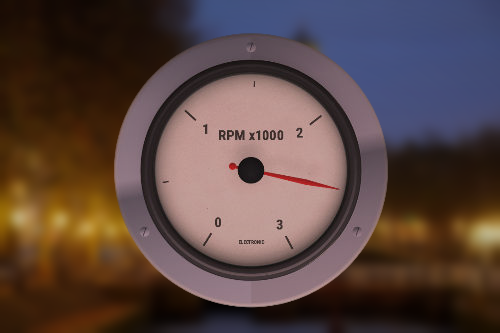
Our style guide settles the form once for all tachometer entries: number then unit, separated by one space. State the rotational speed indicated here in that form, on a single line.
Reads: 2500 rpm
